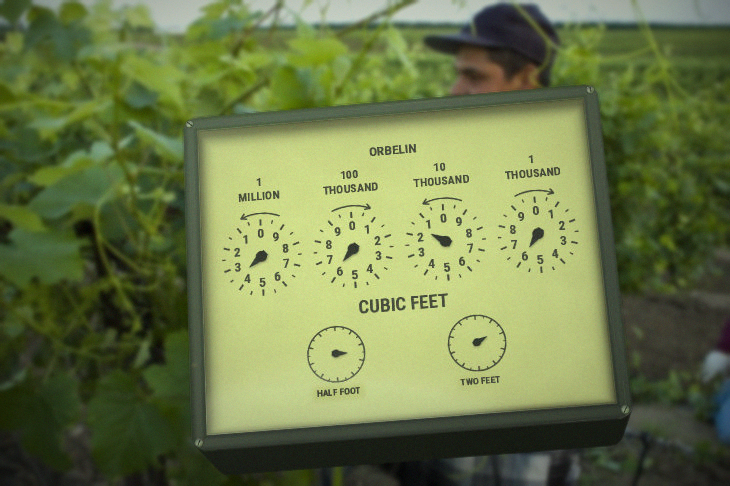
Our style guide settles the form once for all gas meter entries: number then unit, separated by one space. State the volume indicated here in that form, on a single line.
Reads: 361600 ft³
